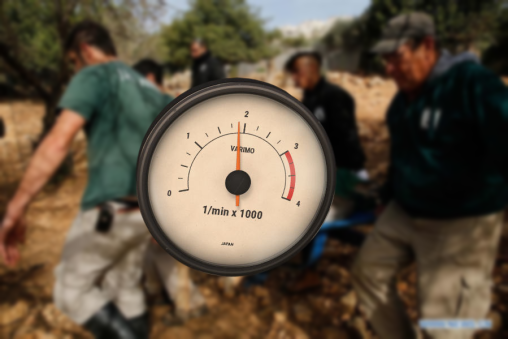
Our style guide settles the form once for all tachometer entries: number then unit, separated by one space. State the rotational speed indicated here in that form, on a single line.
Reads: 1875 rpm
